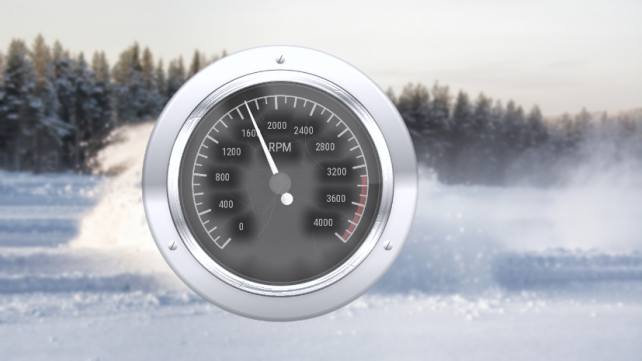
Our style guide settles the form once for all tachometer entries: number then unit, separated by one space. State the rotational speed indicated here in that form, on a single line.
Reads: 1700 rpm
